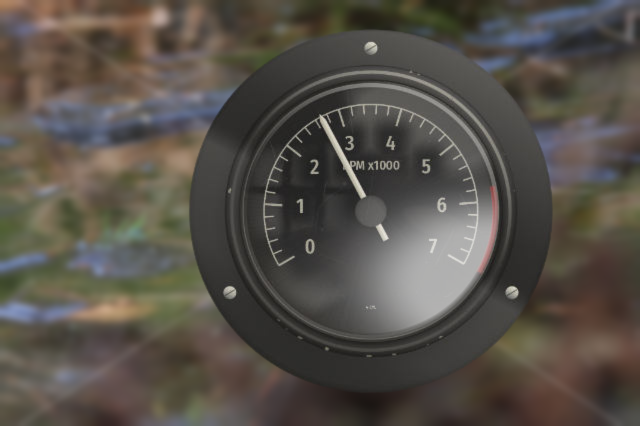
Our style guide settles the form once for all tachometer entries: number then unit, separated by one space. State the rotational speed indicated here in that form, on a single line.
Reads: 2700 rpm
